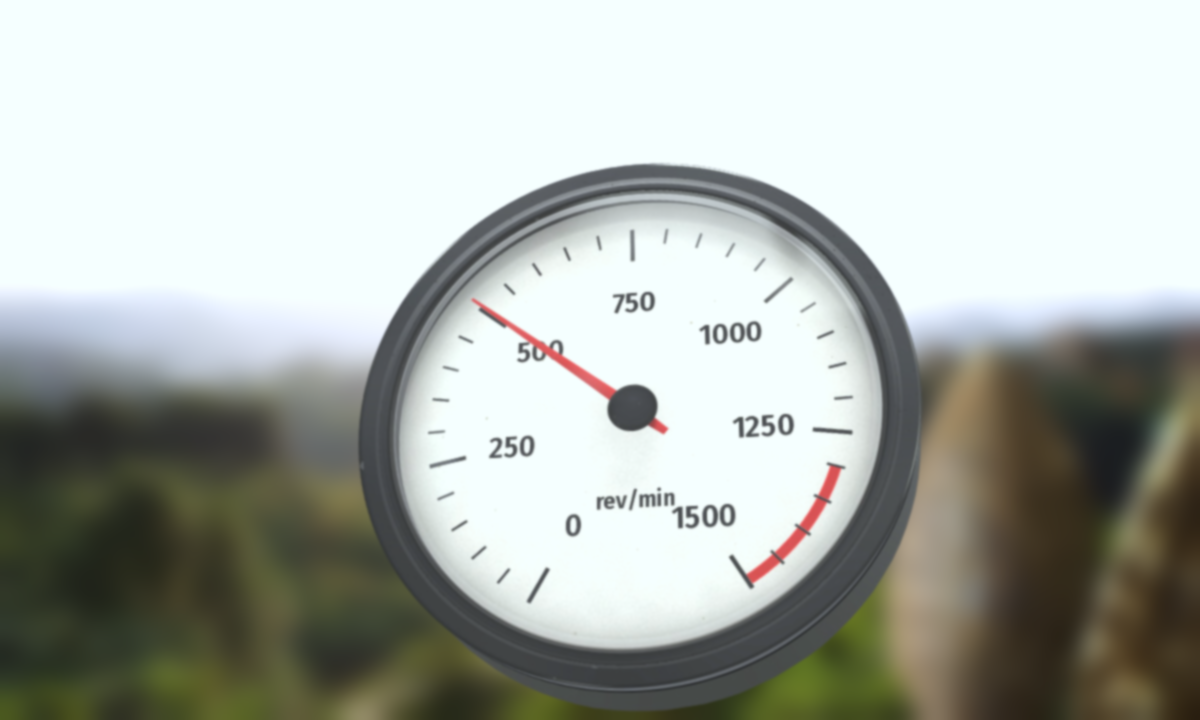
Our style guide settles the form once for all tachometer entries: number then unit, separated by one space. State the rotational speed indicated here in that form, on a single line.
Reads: 500 rpm
